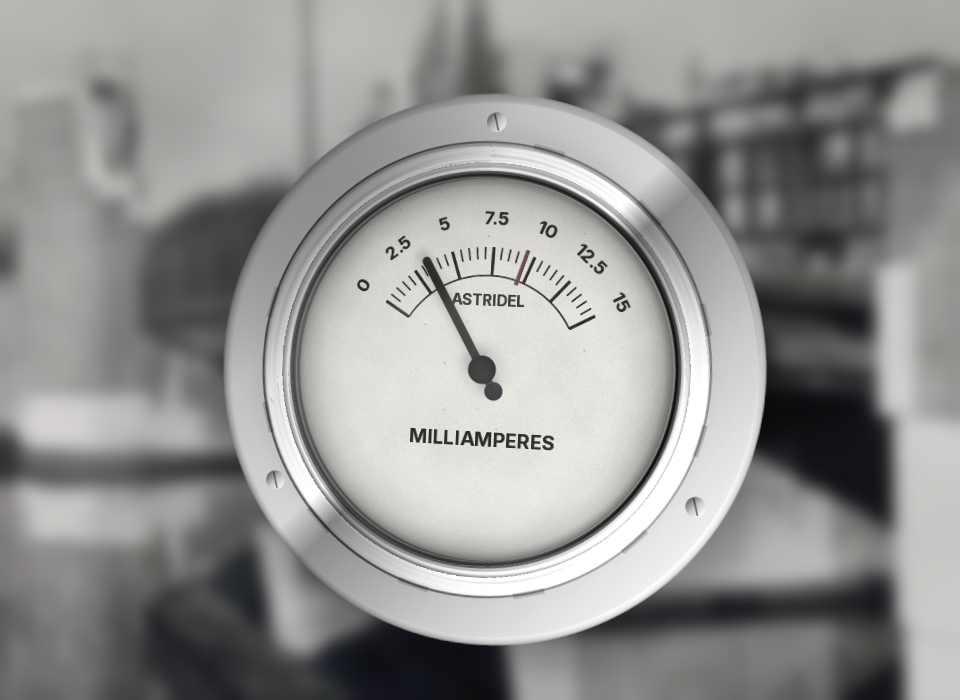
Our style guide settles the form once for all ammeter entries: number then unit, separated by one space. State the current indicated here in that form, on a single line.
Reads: 3.5 mA
